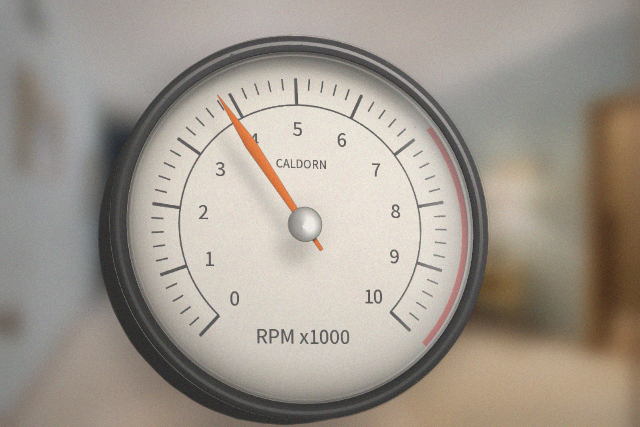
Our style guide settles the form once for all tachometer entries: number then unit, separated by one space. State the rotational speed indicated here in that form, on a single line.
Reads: 3800 rpm
